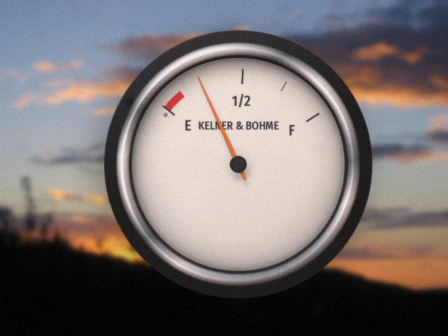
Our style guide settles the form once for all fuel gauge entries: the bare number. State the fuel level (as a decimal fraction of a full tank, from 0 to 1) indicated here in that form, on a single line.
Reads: 0.25
